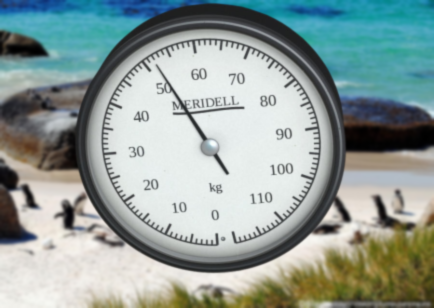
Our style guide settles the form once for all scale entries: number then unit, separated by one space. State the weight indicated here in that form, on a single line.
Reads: 52 kg
